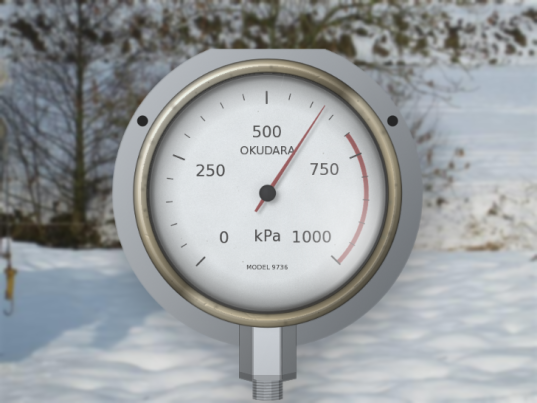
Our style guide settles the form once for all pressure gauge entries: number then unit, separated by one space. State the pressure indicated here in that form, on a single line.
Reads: 625 kPa
